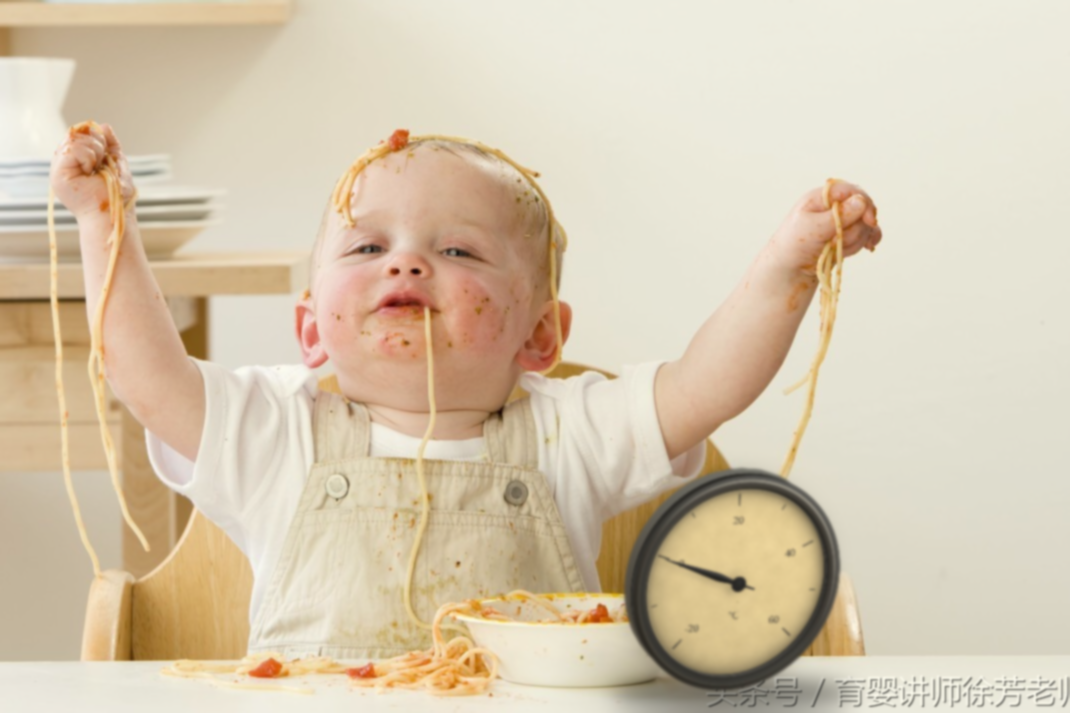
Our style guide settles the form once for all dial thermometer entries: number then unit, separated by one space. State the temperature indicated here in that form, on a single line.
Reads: 0 °C
